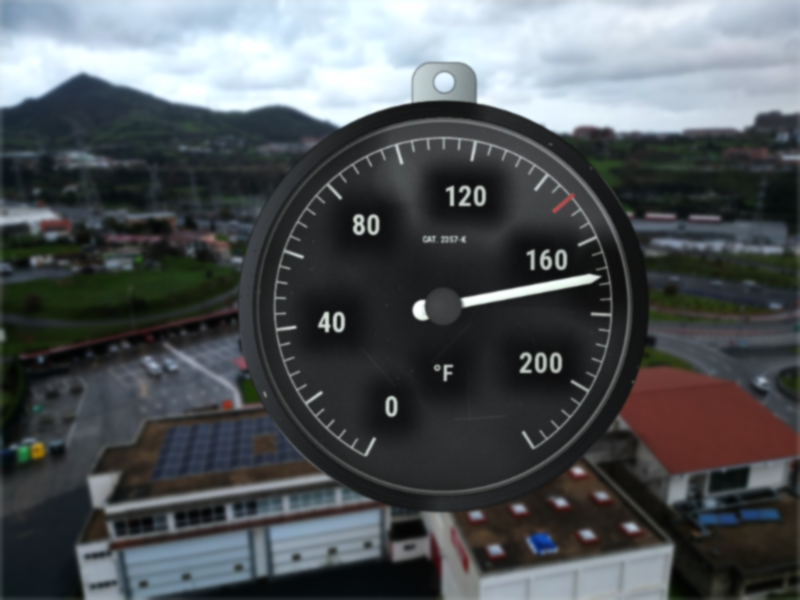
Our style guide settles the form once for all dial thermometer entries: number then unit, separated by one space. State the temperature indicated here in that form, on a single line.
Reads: 170 °F
